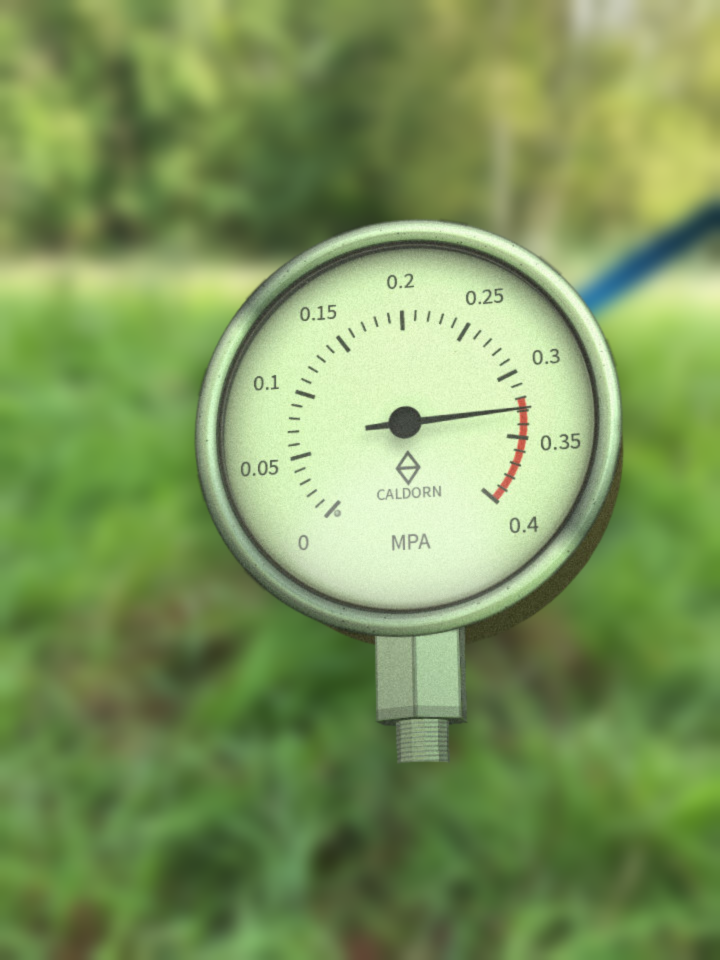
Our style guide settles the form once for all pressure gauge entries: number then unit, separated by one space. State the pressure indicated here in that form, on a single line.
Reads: 0.33 MPa
